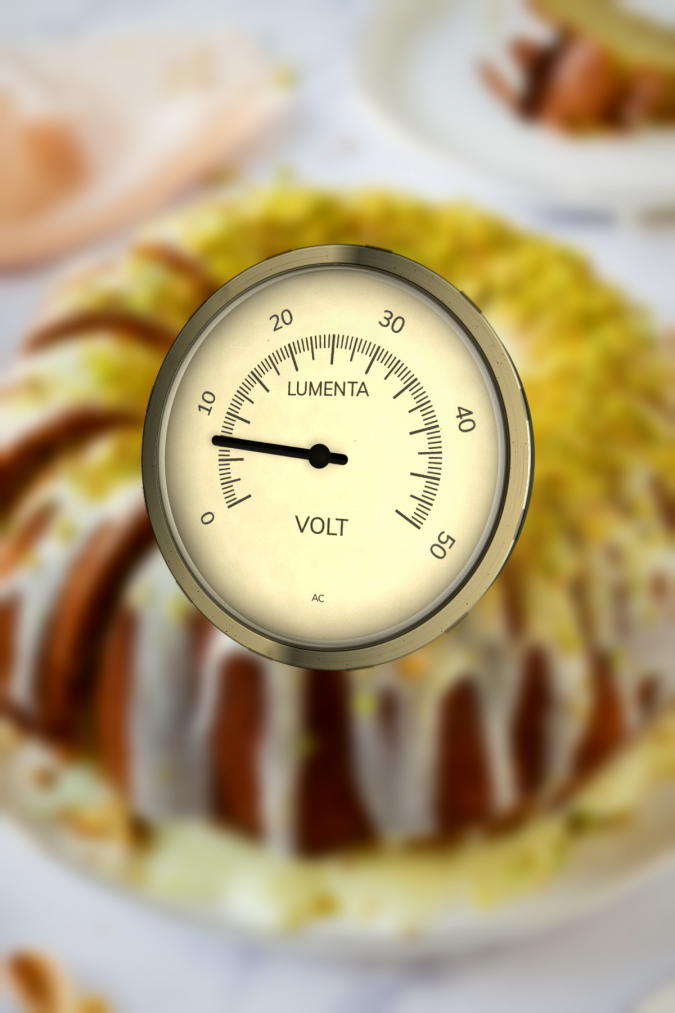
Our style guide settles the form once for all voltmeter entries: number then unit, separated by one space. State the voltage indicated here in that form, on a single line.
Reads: 7 V
